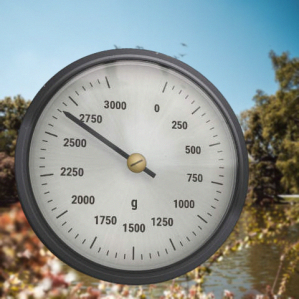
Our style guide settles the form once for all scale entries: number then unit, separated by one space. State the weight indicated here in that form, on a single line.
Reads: 2650 g
